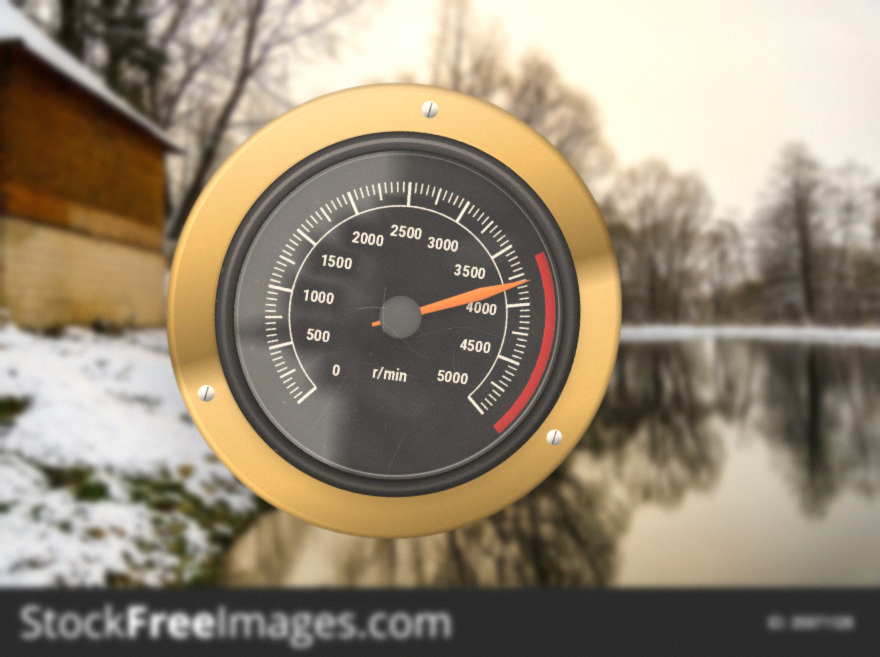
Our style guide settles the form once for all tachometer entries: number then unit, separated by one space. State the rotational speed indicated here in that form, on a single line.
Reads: 3800 rpm
